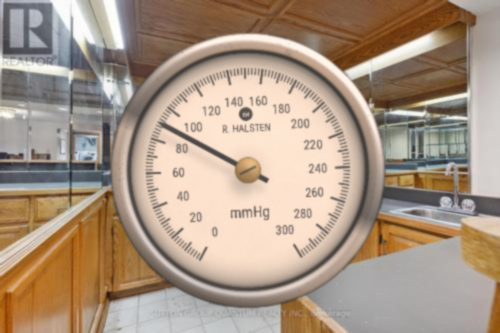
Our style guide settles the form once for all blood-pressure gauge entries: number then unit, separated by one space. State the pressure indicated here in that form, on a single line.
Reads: 90 mmHg
